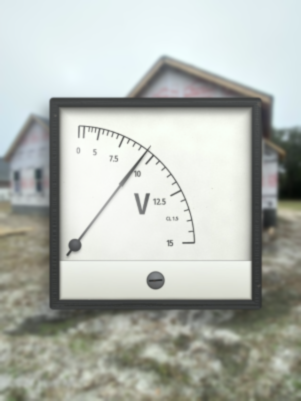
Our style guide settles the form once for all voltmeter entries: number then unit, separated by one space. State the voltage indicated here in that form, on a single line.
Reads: 9.5 V
